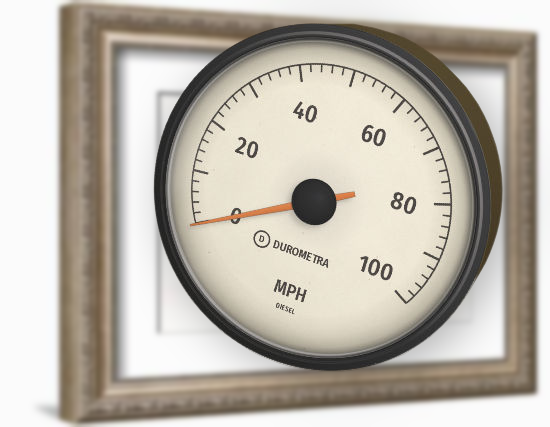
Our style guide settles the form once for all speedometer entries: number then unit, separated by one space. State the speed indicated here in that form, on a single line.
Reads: 0 mph
